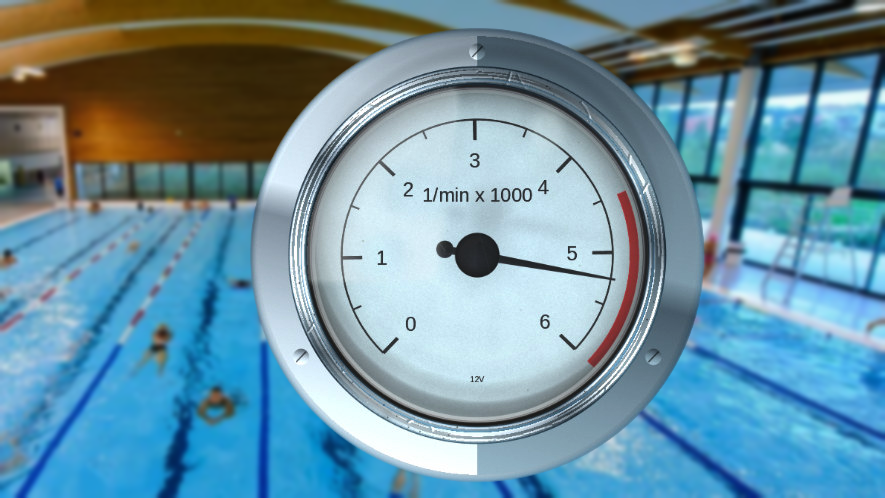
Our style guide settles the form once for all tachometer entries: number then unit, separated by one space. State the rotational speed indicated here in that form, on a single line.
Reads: 5250 rpm
